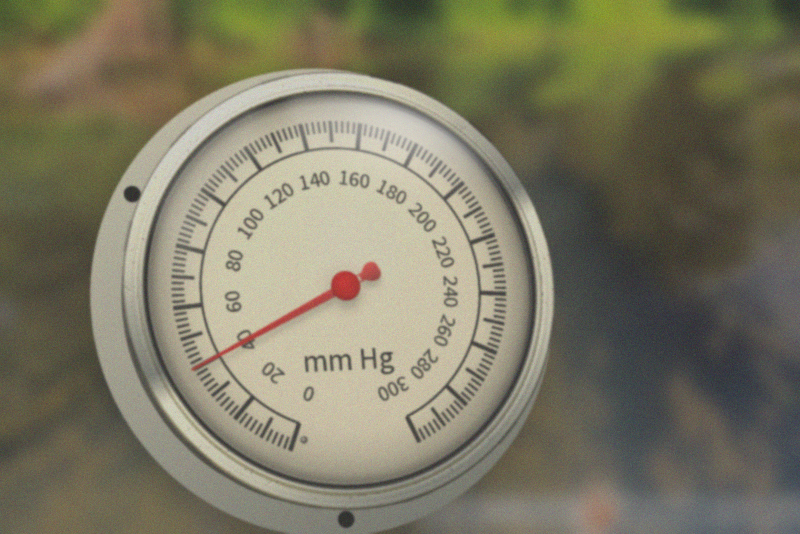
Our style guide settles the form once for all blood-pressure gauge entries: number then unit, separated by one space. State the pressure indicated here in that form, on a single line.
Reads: 40 mmHg
